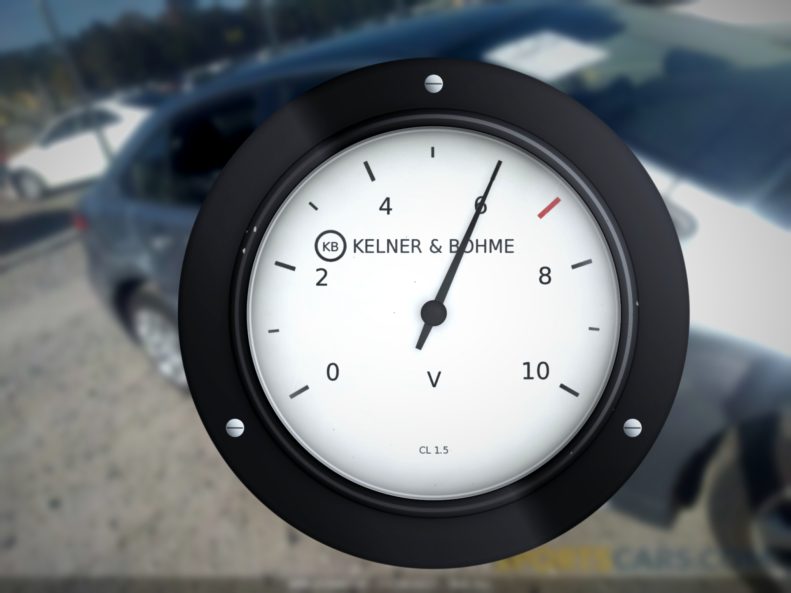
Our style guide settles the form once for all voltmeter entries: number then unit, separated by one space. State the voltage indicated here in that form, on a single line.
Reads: 6 V
